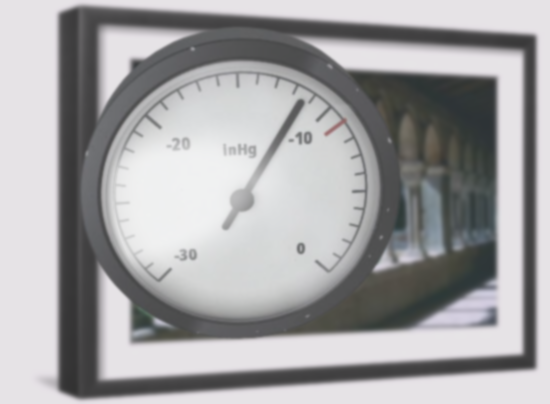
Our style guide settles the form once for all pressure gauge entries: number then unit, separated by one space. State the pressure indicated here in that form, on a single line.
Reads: -11.5 inHg
